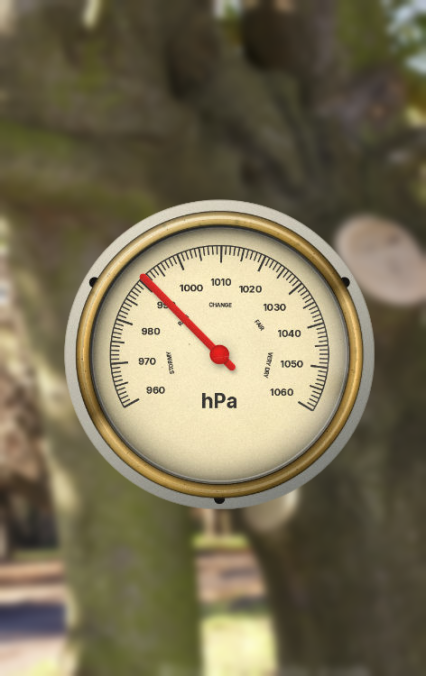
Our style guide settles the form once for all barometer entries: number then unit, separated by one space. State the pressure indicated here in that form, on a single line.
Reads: 991 hPa
